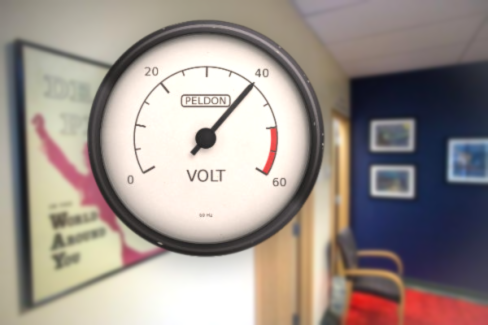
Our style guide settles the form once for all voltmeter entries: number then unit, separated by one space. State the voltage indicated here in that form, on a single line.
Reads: 40 V
